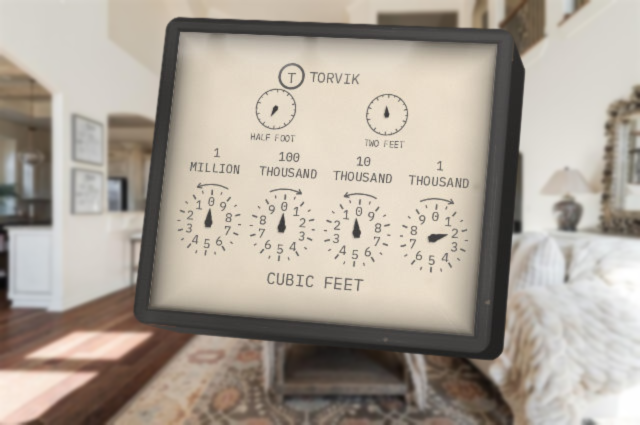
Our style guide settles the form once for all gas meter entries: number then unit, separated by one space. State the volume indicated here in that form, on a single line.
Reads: 200 ft³
